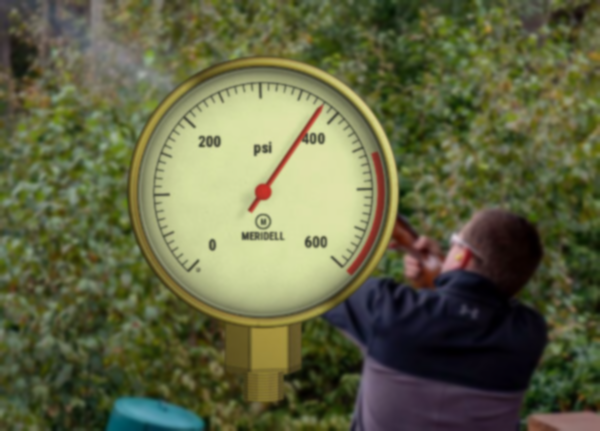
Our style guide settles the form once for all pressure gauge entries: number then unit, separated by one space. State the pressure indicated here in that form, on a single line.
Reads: 380 psi
